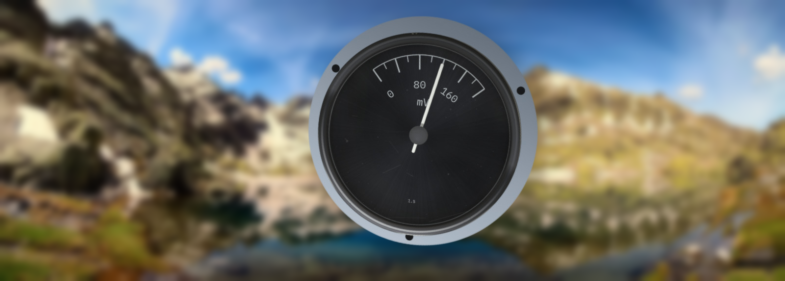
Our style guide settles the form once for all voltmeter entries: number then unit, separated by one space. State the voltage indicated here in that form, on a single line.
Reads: 120 mV
